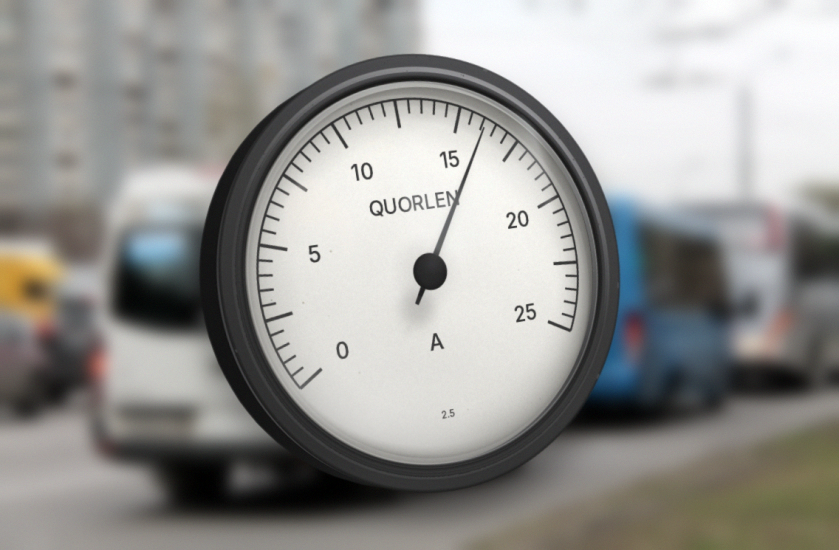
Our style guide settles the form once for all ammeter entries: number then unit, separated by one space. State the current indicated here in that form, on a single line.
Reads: 16 A
